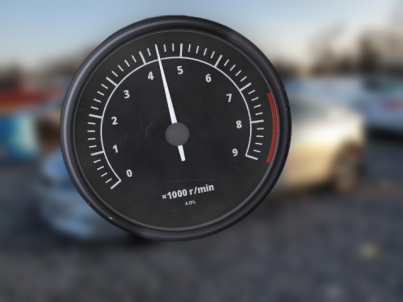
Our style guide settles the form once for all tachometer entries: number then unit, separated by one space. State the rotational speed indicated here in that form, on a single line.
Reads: 4400 rpm
